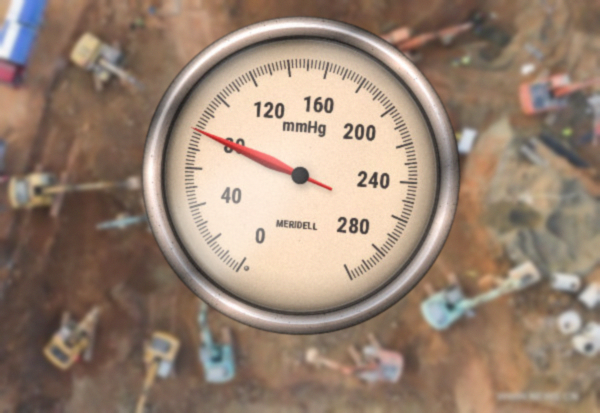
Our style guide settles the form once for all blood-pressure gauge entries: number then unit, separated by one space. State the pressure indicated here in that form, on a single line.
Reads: 80 mmHg
